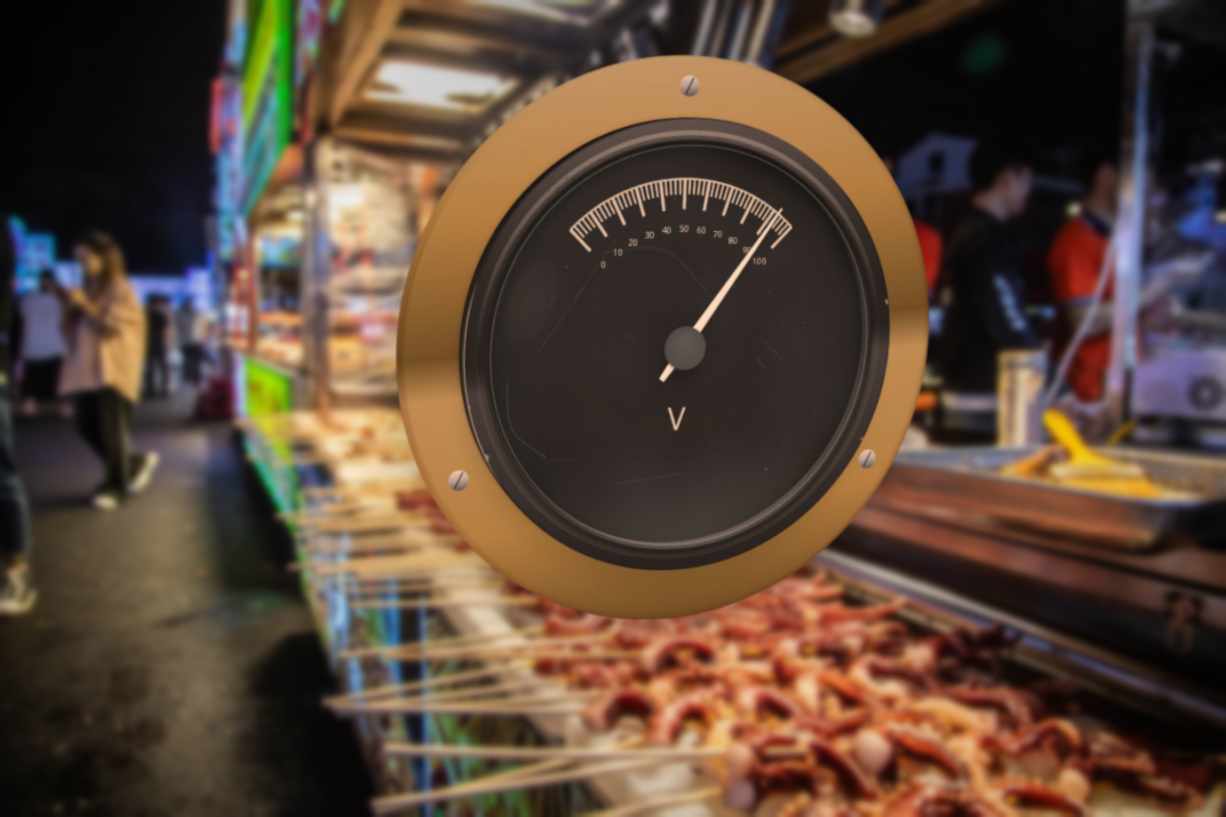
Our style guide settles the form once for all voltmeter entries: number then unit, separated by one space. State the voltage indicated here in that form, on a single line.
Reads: 90 V
